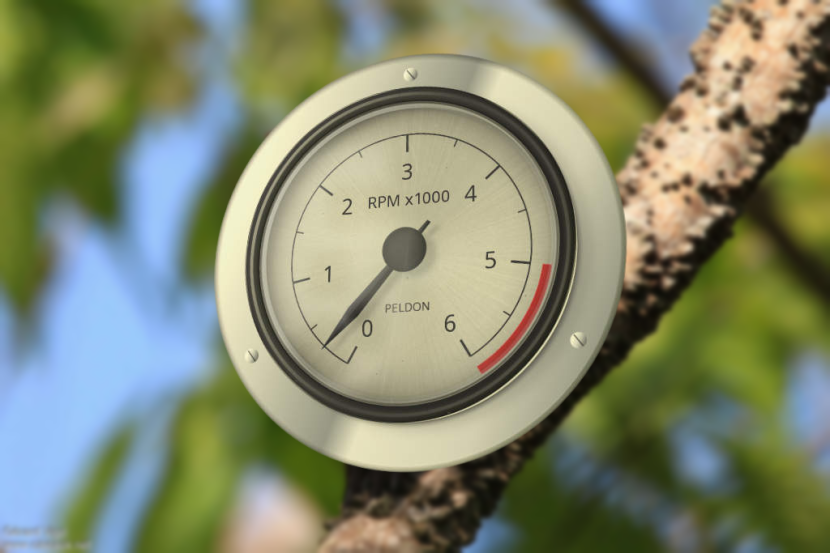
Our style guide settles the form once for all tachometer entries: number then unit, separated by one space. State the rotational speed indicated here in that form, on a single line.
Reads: 250 rpm
